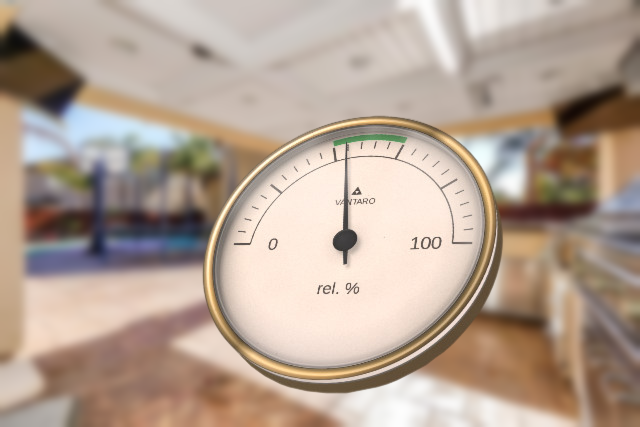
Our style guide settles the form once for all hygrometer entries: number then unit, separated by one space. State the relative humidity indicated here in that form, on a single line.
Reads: 44 %
